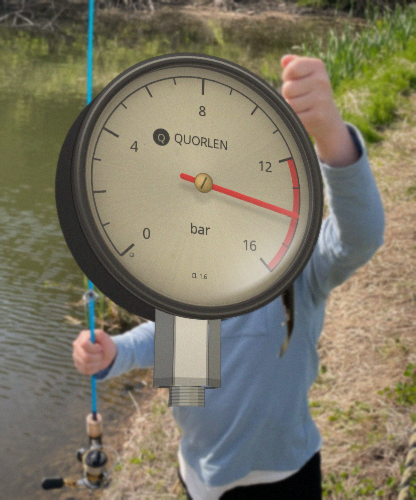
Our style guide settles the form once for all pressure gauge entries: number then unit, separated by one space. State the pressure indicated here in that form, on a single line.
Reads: 14 bar
